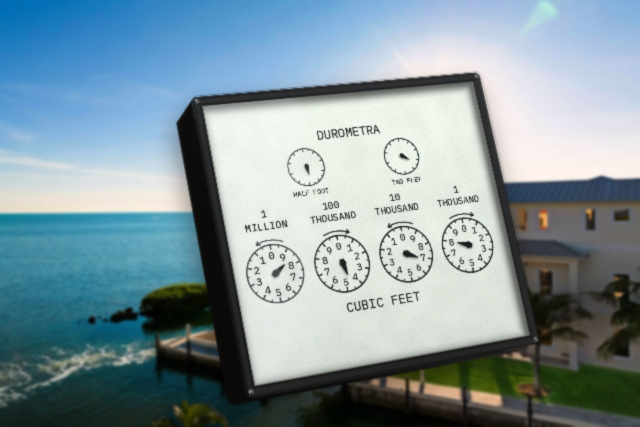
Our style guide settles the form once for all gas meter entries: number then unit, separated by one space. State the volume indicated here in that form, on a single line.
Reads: 846800 ft³
